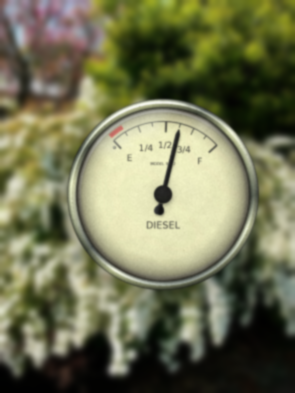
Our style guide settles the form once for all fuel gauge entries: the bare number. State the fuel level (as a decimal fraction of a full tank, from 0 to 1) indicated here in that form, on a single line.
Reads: 0.625
